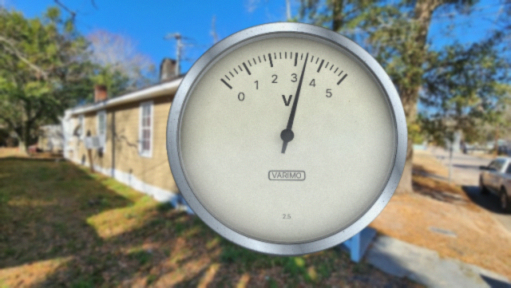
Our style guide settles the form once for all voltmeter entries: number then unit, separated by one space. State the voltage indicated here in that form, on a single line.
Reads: 3.4 V
